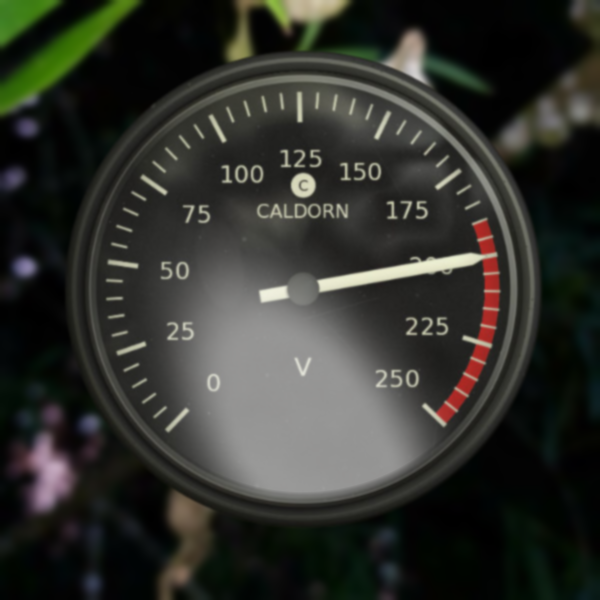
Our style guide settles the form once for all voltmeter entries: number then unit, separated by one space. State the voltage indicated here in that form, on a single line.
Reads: 200 V
